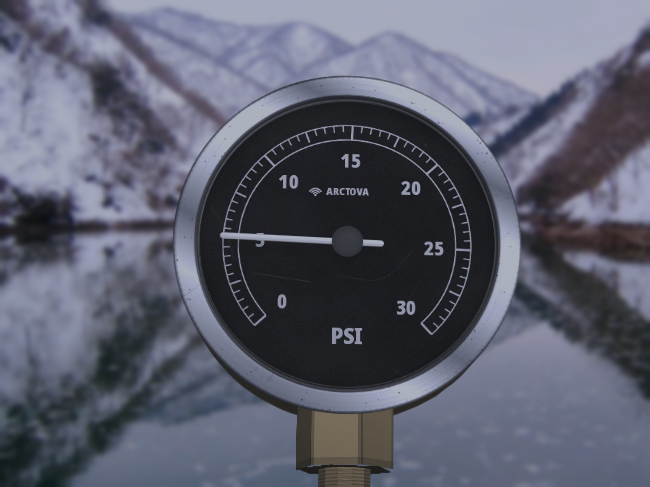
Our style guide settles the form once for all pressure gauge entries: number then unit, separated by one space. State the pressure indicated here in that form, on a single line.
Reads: 5 psi
